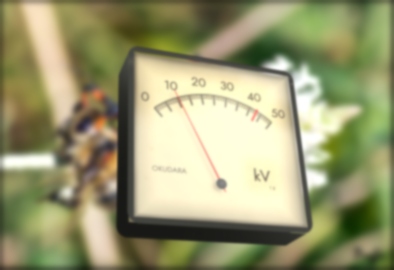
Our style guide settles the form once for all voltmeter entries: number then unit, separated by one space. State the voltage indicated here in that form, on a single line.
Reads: 10 kV
